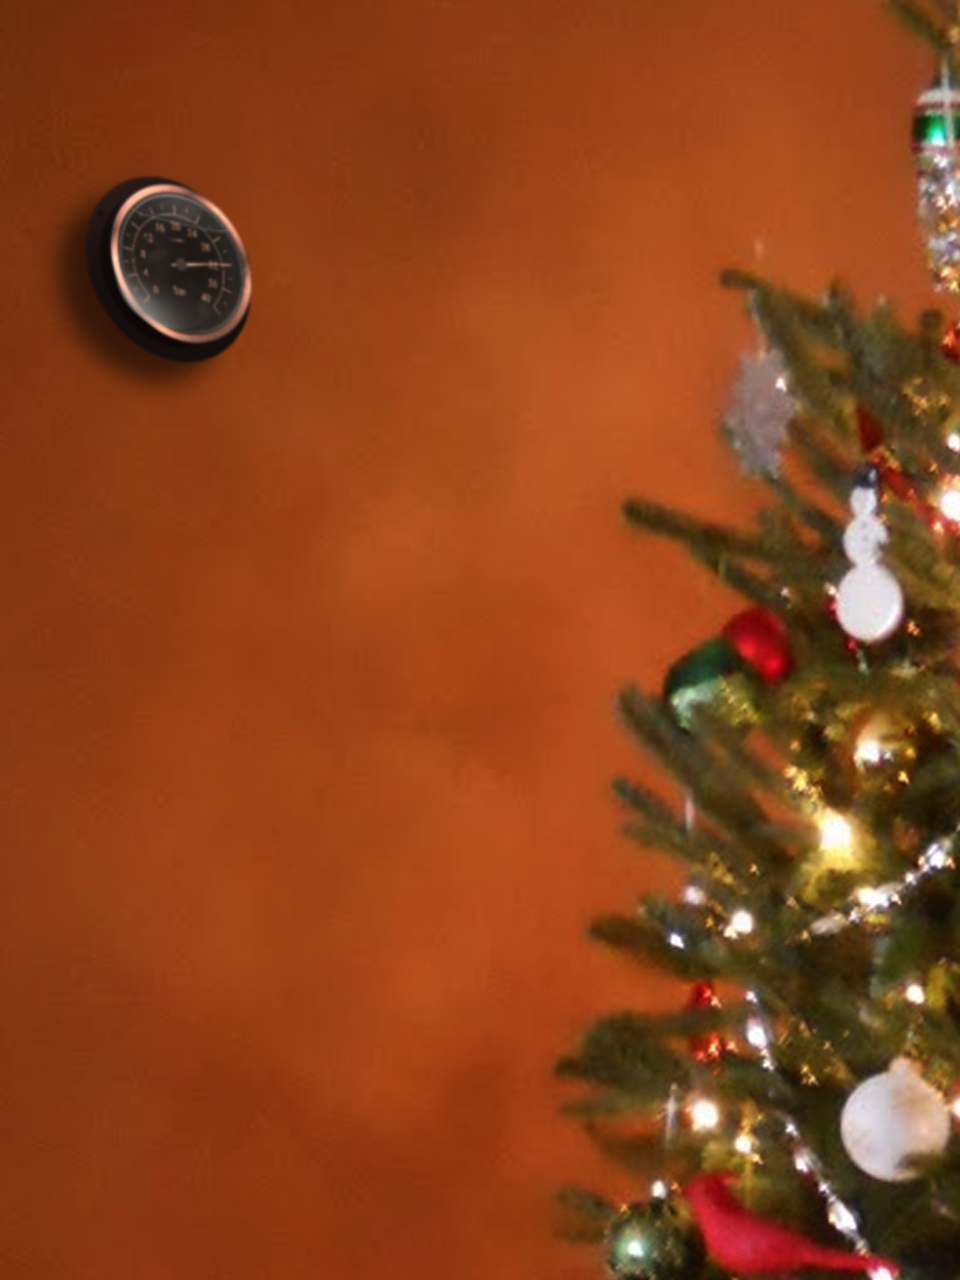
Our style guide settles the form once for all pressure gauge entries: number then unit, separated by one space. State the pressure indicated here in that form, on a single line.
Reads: 32 bar
